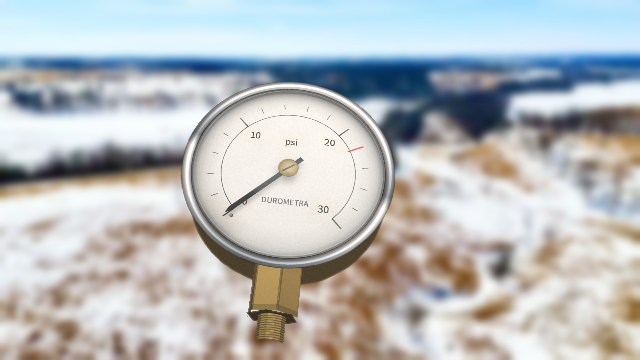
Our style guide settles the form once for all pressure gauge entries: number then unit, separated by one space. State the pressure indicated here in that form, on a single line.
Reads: 0 psi
